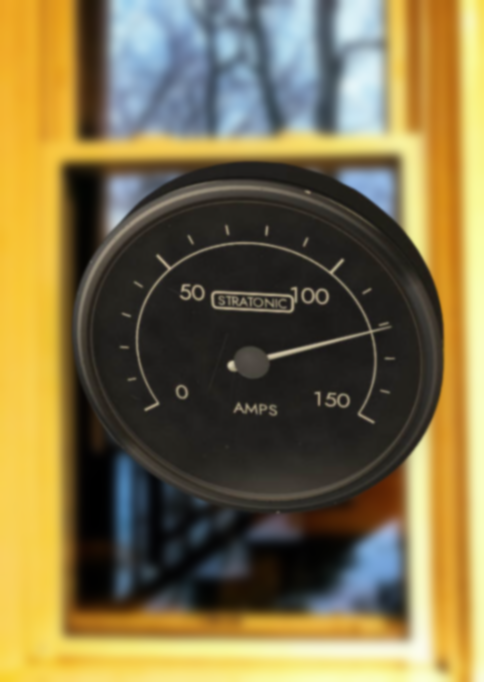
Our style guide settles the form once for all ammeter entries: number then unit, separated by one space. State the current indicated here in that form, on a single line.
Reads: 120 A
